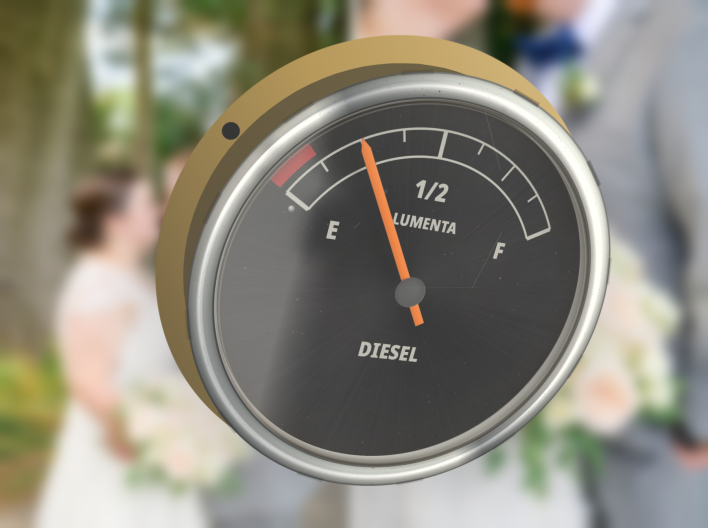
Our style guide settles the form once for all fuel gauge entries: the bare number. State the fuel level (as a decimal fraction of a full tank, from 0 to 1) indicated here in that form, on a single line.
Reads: 0.25
